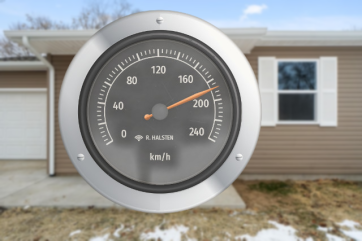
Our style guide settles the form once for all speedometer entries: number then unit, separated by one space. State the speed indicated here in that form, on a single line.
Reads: 188 km/h
